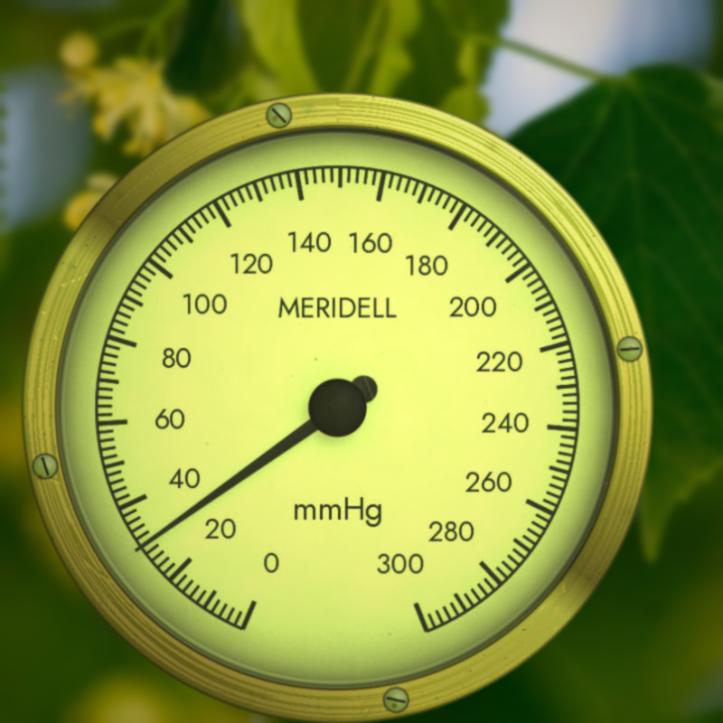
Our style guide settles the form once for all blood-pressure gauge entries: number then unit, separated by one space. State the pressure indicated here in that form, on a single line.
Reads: 30 mmHg
